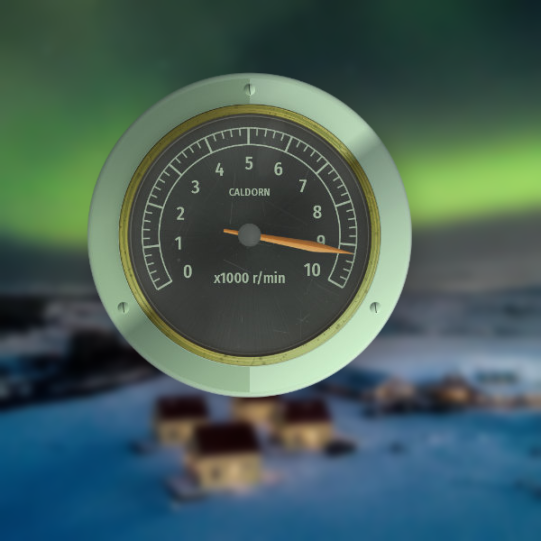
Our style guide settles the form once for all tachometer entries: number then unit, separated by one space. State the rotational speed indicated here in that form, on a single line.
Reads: 9200 rpm
